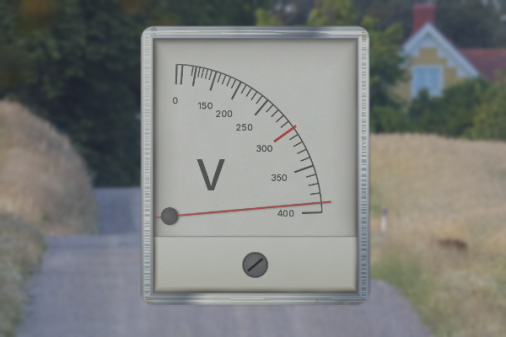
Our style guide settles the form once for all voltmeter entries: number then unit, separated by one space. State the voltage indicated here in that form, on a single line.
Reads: 390 V
